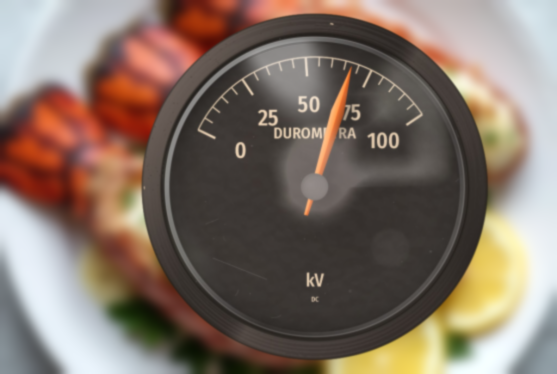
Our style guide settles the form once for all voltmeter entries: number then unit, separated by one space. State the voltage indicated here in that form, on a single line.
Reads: 67.5 kV
